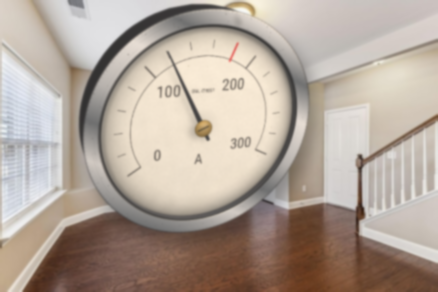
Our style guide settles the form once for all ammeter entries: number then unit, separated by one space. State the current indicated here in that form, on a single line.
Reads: 120 A
